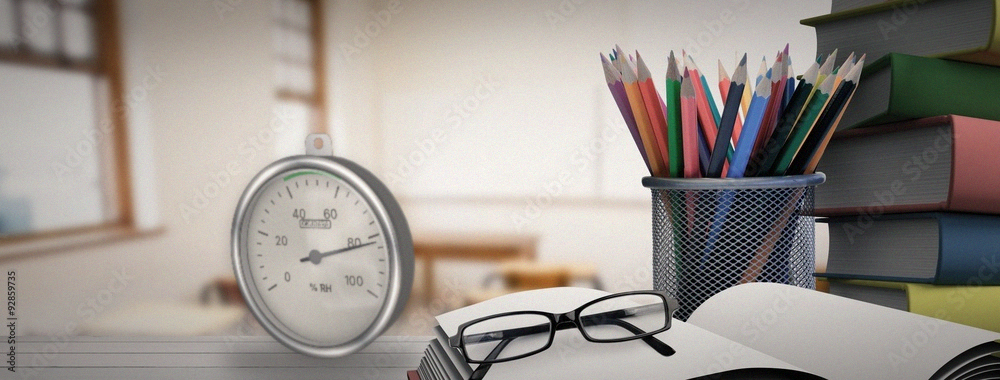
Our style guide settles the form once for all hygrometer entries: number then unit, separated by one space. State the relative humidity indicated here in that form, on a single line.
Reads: 82 %
